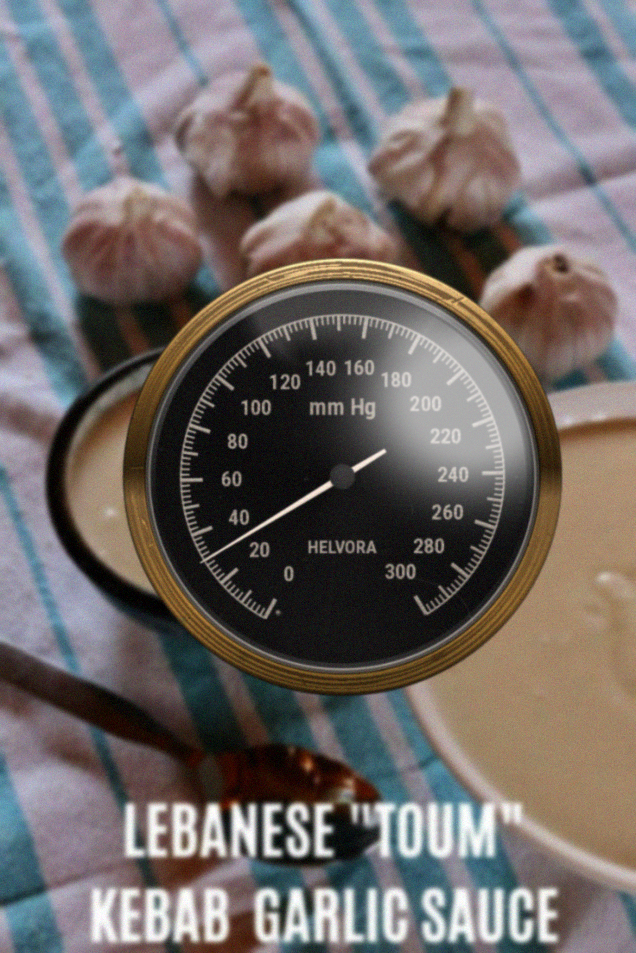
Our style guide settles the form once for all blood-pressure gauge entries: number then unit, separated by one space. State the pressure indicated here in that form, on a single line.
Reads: 30 mmHg
